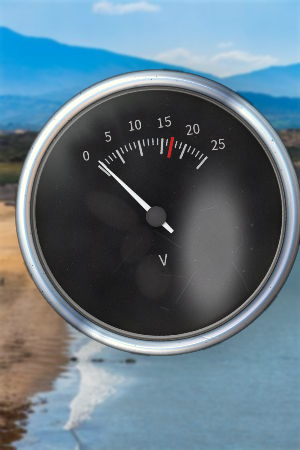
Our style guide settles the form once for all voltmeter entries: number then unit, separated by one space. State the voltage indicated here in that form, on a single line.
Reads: 1 V
